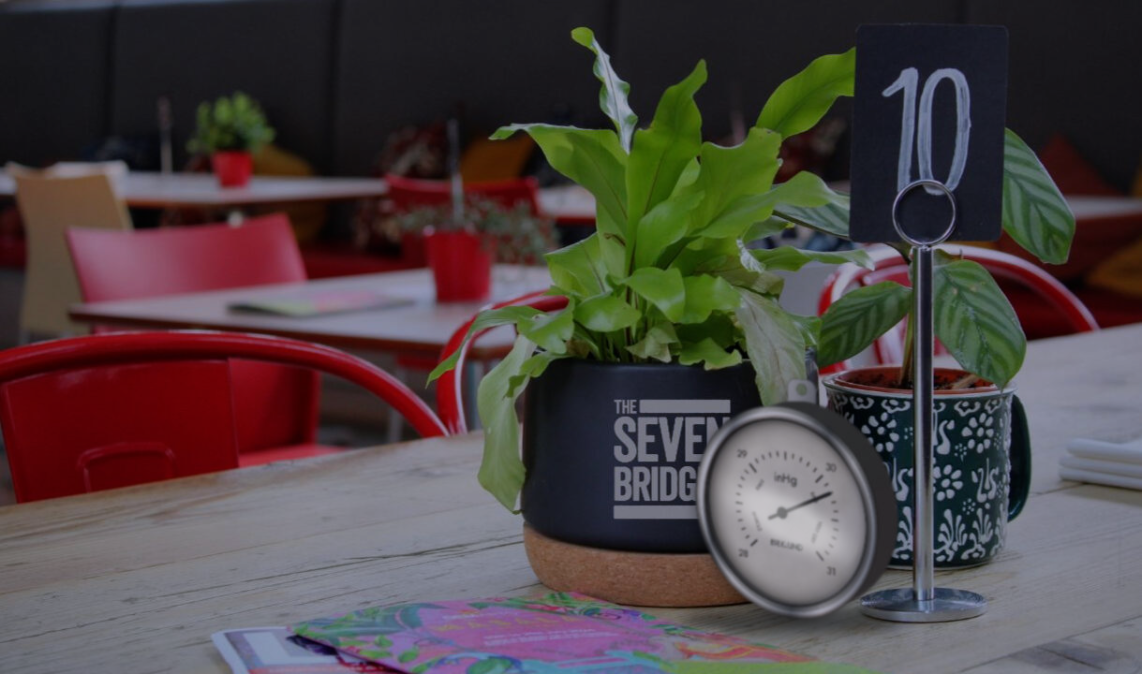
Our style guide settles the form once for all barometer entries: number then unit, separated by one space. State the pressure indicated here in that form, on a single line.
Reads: 30.2 inHg
